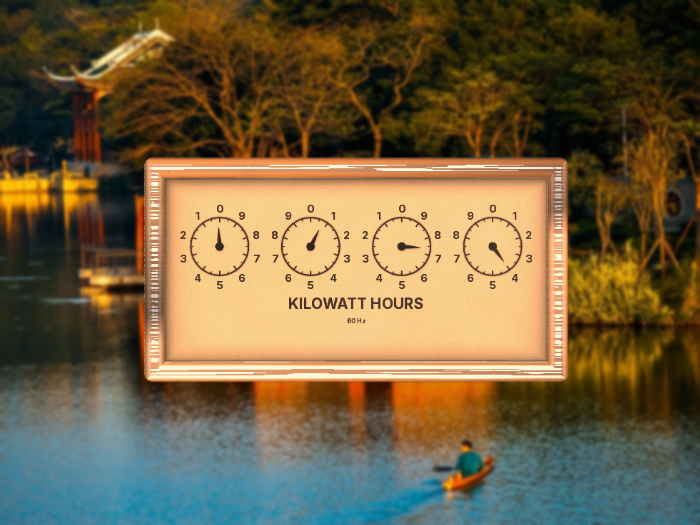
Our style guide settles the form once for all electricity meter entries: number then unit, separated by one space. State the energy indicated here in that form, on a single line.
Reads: 74 kWh
